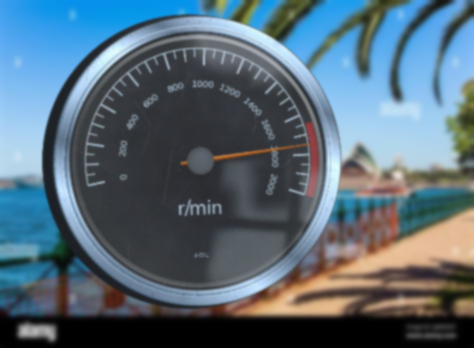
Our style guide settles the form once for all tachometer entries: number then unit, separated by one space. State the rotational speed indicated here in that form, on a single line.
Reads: 1750 rpm
